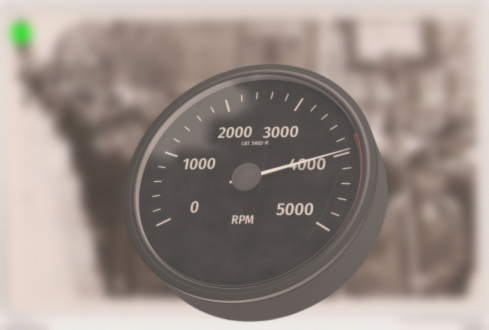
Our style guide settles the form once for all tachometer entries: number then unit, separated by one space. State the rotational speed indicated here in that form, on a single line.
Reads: 4000 rpm
